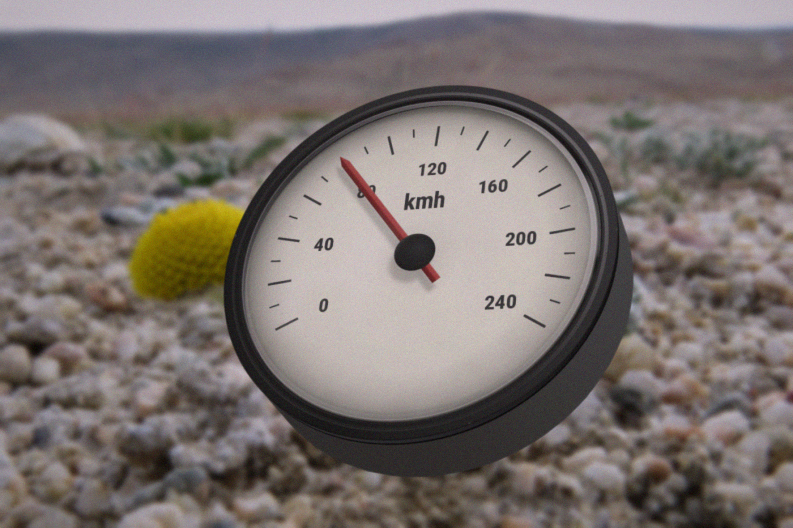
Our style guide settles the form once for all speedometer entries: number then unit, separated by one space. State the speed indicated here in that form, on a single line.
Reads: 80 km/h
